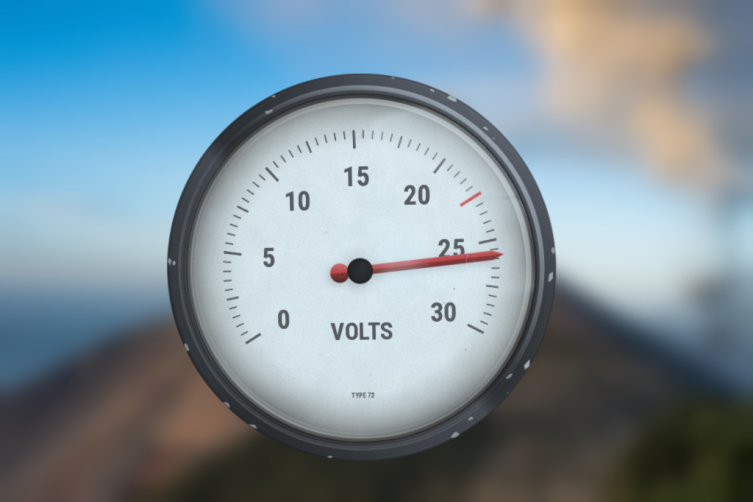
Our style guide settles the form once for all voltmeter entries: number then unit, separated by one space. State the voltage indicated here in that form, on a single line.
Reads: 25.75 V
